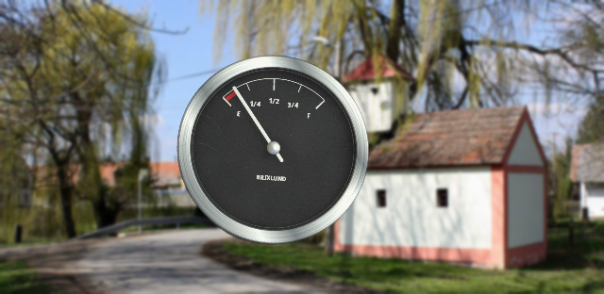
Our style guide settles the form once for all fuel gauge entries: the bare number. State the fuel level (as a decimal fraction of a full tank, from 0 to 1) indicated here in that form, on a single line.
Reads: 0.125
